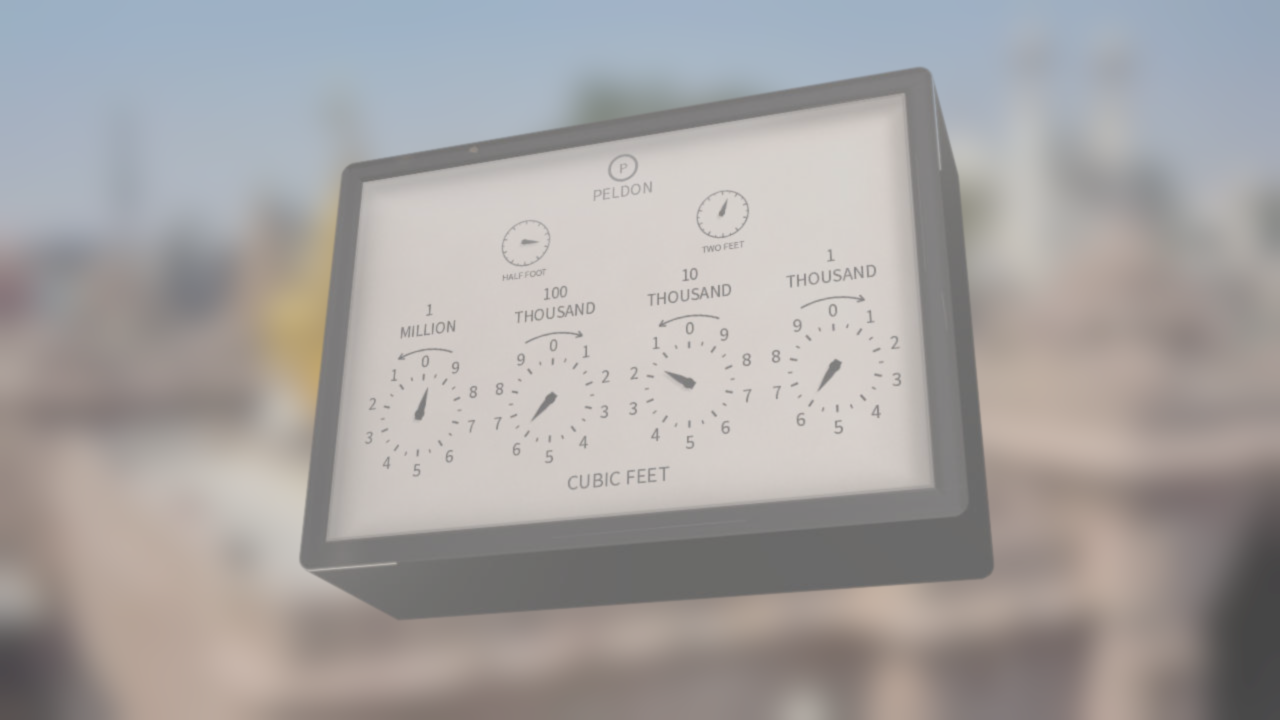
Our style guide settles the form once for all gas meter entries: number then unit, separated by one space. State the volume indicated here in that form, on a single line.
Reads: 961600 ft³
